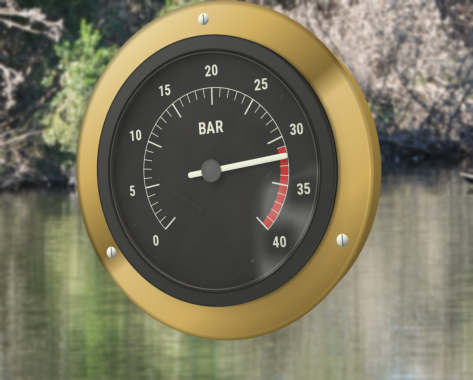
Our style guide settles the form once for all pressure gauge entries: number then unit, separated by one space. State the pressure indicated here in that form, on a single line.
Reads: 32 bar
